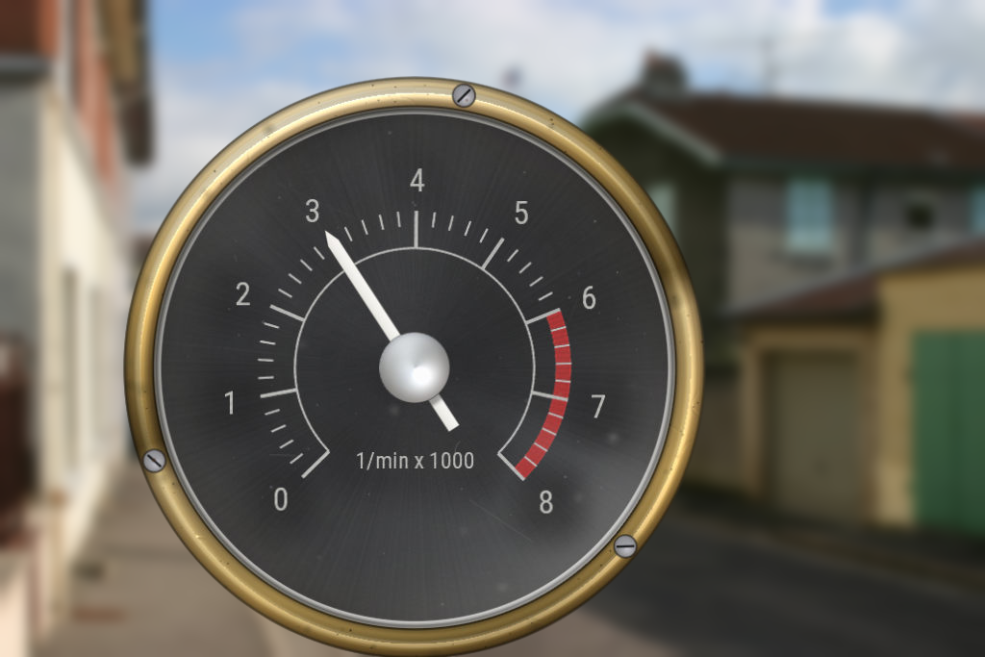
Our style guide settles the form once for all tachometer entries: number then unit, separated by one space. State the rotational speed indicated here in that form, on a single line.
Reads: 3000 rpm
